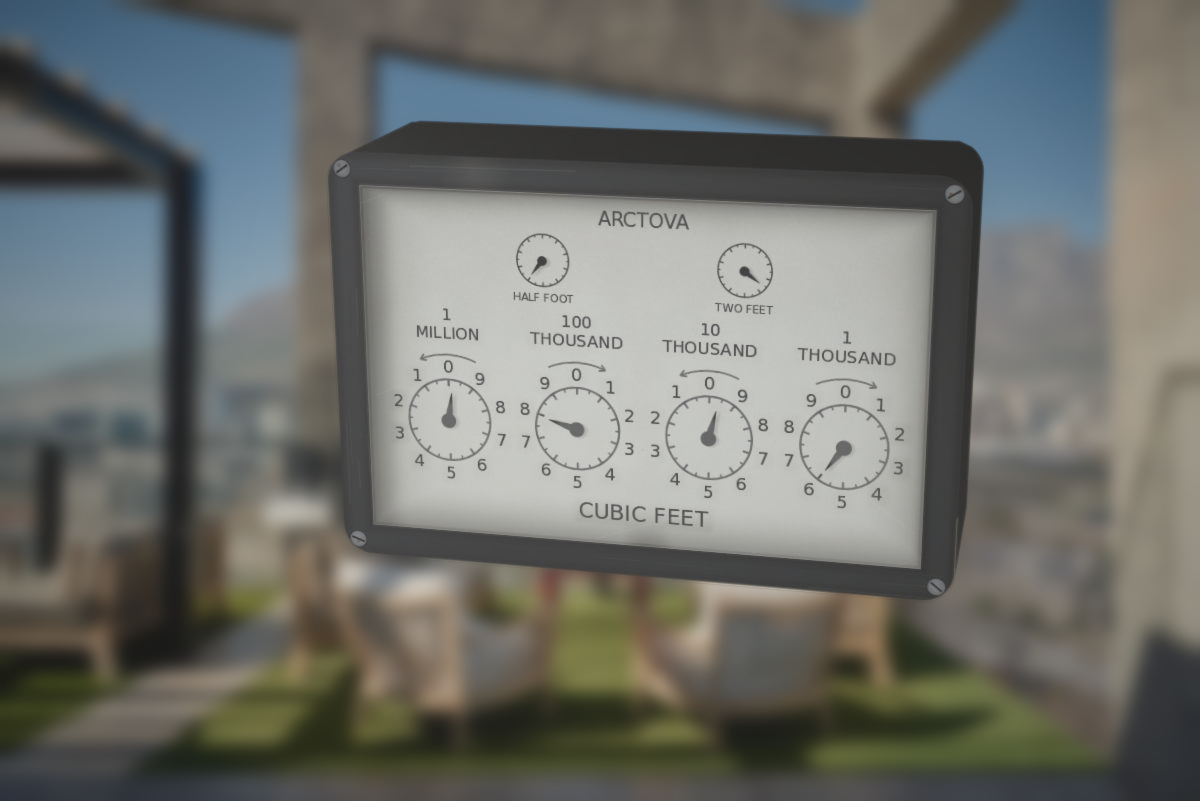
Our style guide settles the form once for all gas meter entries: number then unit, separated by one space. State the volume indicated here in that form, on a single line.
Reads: 979600 ft³
